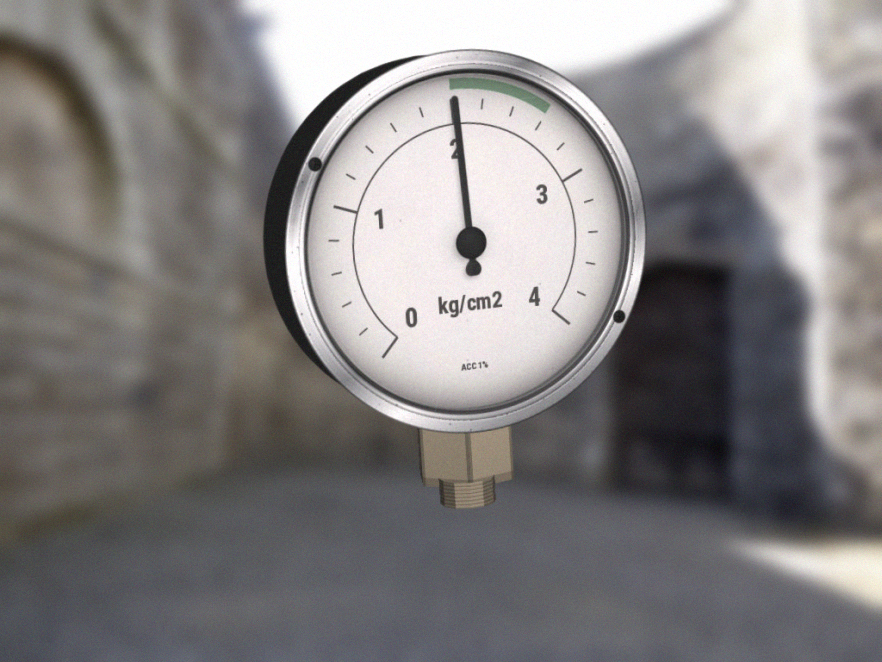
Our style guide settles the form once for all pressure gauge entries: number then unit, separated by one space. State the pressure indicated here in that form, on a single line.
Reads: 2 kg/cm²
